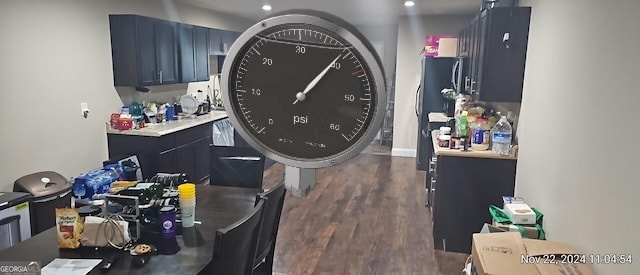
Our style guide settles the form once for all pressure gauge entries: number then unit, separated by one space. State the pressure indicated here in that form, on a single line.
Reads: 39 psi
